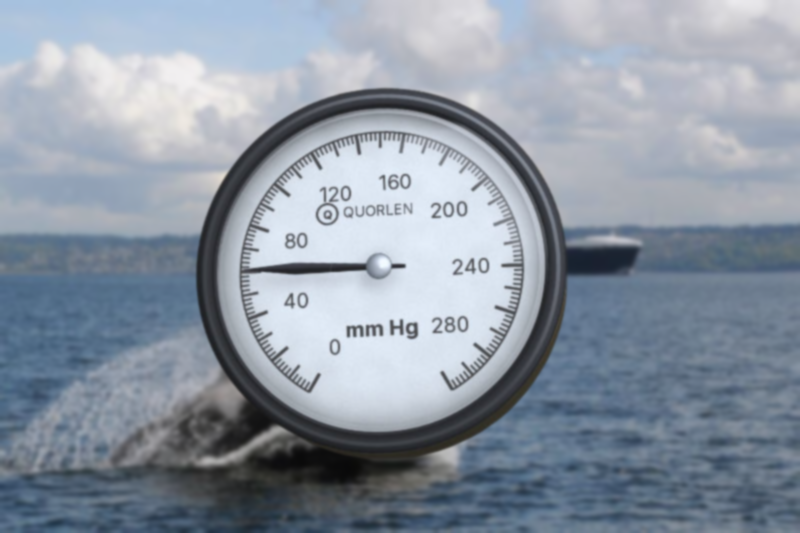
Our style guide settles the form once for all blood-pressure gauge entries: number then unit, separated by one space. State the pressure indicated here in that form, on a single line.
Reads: 60 mmHg
